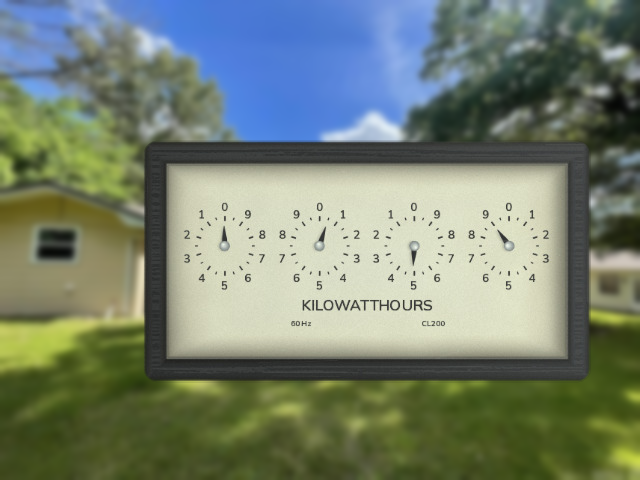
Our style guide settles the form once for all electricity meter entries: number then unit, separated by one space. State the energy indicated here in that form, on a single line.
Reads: 49 kWh
